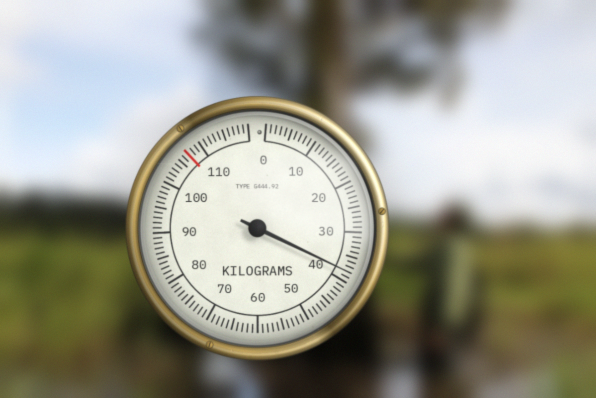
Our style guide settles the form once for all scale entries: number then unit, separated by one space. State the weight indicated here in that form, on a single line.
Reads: 38 kg
